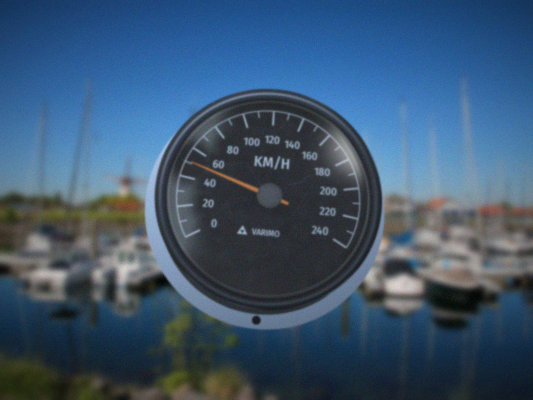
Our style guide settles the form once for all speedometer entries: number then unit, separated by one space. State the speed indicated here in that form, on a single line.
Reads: 50 km/h
